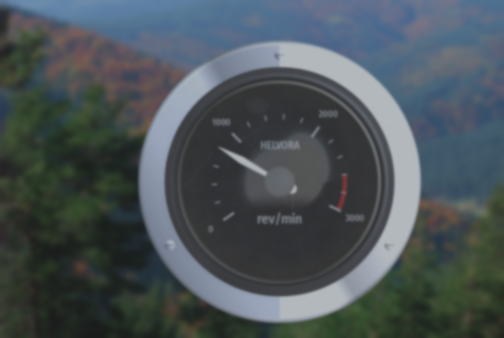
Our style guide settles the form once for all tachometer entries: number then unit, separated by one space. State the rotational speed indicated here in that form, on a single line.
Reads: 800 rpm
